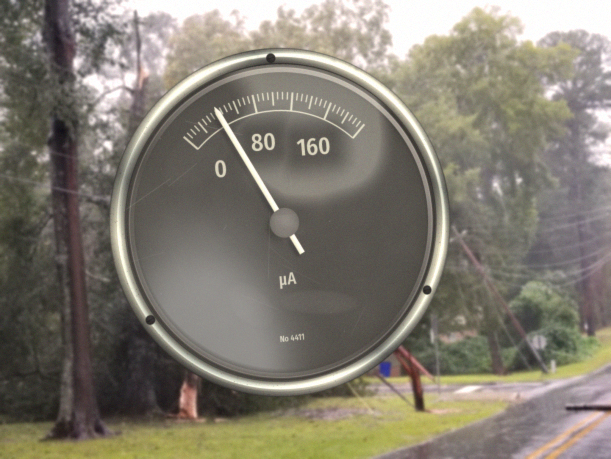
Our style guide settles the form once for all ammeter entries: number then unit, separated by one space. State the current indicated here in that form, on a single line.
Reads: 40 µA
